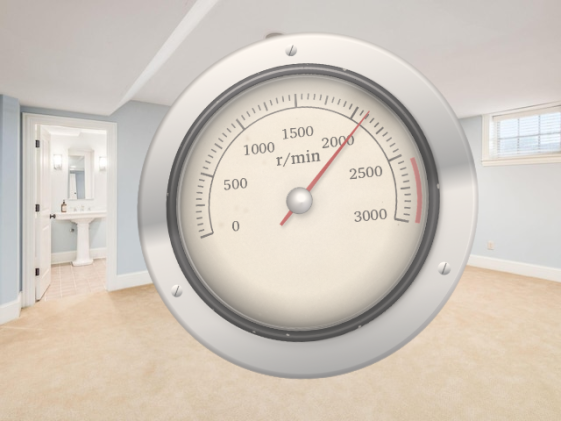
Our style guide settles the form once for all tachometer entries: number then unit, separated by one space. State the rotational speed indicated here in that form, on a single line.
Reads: 2100 rpm
